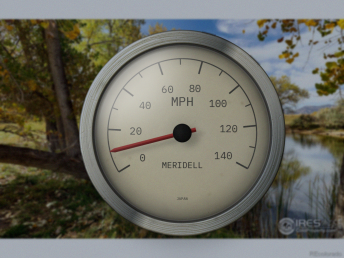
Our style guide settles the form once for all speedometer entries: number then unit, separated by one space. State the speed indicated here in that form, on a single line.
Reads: 10 mph
